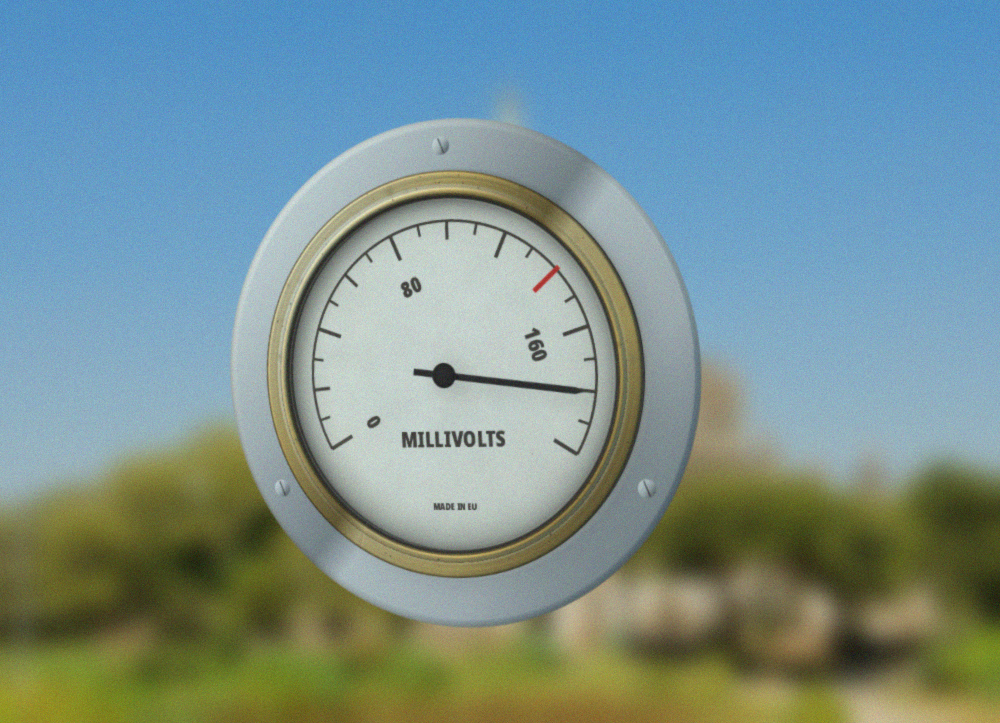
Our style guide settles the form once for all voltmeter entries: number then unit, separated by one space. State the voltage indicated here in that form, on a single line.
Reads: 180 mV
